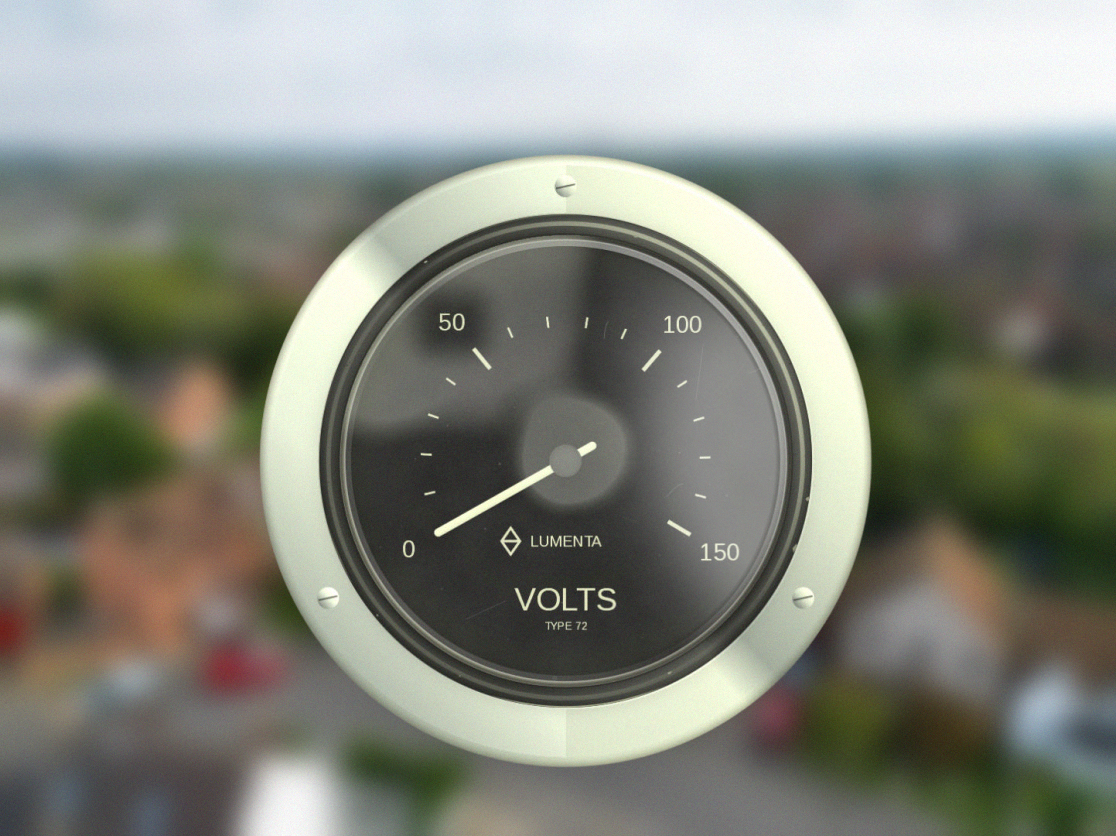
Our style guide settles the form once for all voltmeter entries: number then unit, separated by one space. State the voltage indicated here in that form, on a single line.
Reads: 0 V
